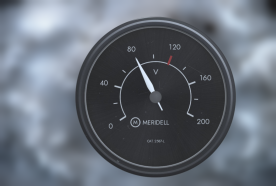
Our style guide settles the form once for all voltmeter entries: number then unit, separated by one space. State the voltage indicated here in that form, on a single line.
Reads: 80 V
